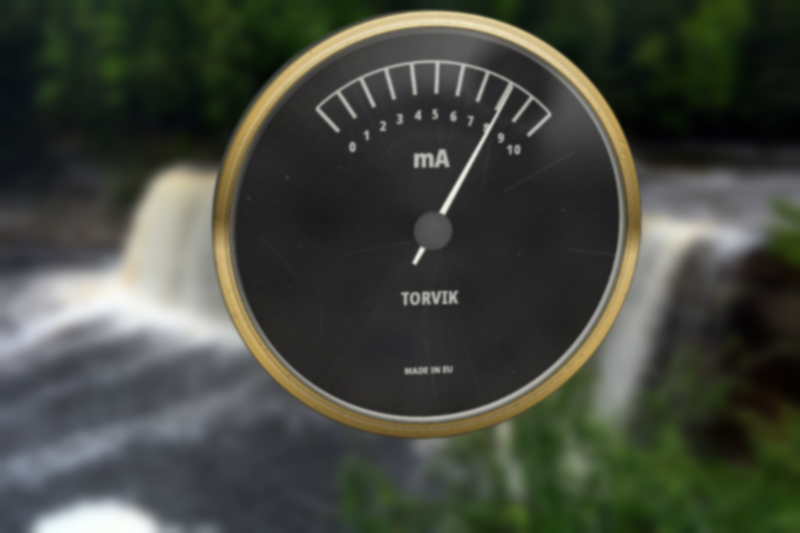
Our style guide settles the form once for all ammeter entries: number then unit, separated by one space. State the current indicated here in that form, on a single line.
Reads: 8 mA
